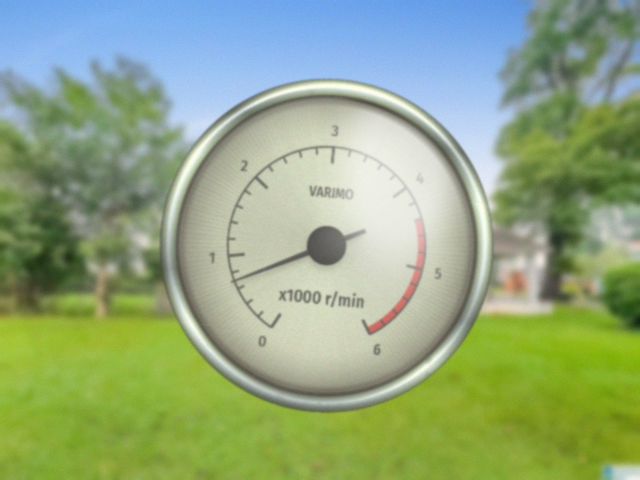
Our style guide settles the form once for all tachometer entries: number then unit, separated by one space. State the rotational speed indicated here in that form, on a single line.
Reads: 700 rpm
